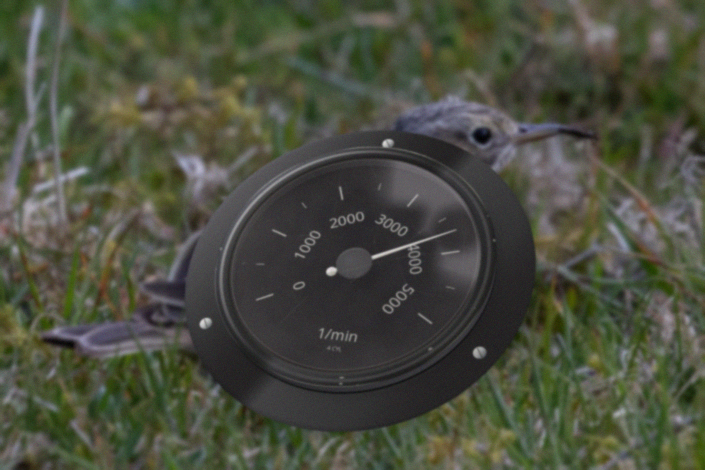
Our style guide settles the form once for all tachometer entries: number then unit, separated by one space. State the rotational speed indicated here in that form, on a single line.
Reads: 3750 rpm
